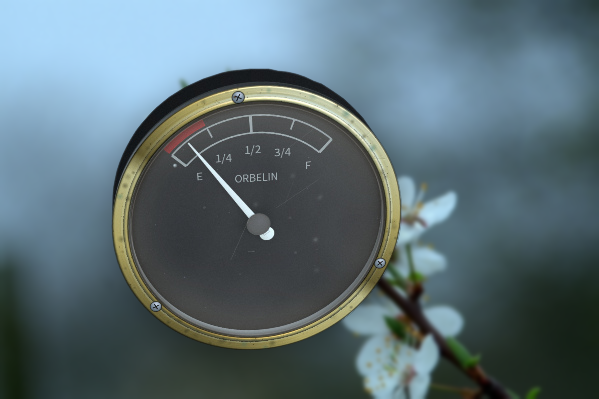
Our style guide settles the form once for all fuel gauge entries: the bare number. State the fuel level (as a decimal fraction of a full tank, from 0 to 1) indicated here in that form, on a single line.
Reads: 0.125
